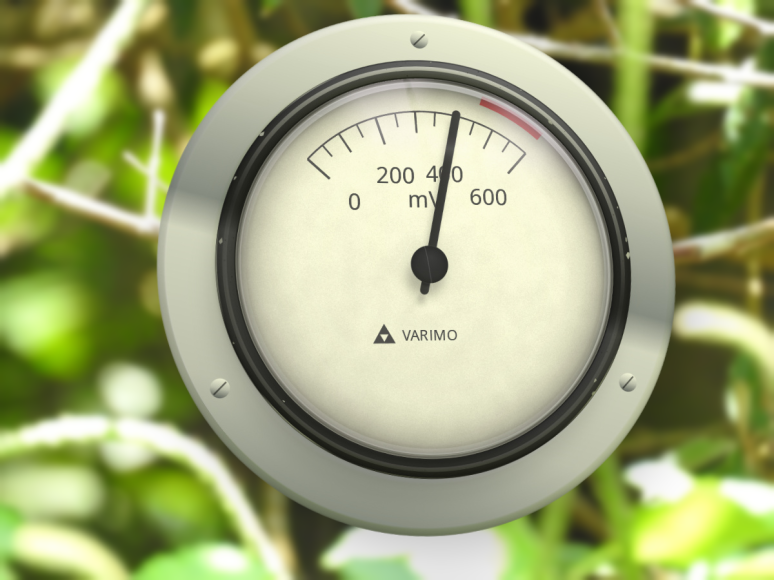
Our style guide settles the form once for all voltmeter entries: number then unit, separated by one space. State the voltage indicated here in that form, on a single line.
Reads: 400 mV
